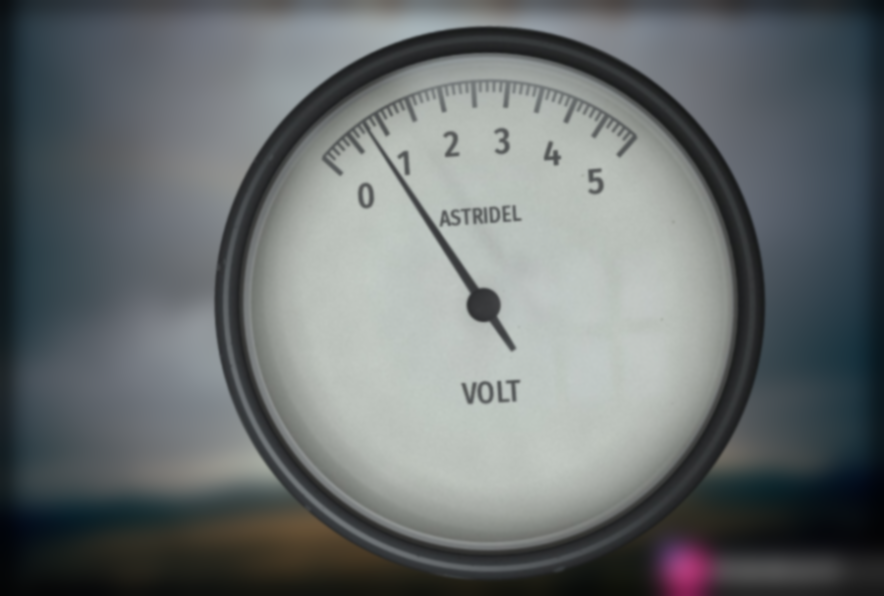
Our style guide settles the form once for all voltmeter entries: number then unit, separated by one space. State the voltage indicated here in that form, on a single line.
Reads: 0.8 V
